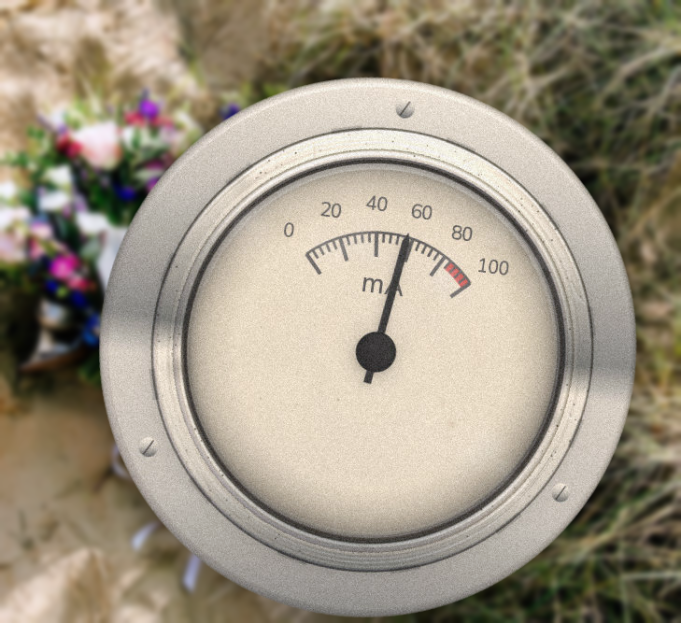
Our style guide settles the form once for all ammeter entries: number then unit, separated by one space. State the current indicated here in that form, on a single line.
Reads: 56 mA
